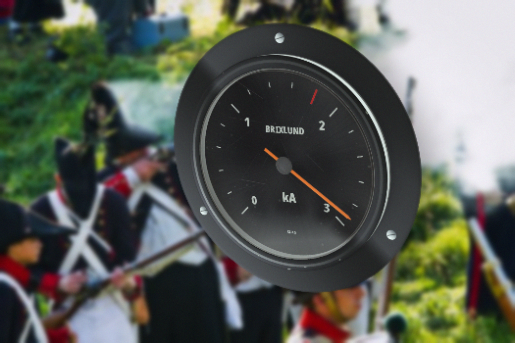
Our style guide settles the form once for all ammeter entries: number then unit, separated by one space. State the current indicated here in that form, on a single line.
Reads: 2.9 kA
